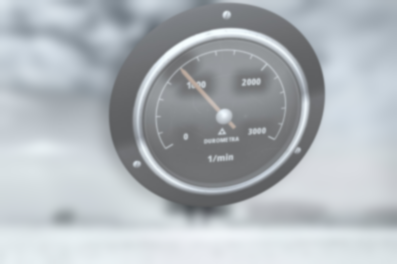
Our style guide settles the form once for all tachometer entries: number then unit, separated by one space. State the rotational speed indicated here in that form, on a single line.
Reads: 1000 rpm
